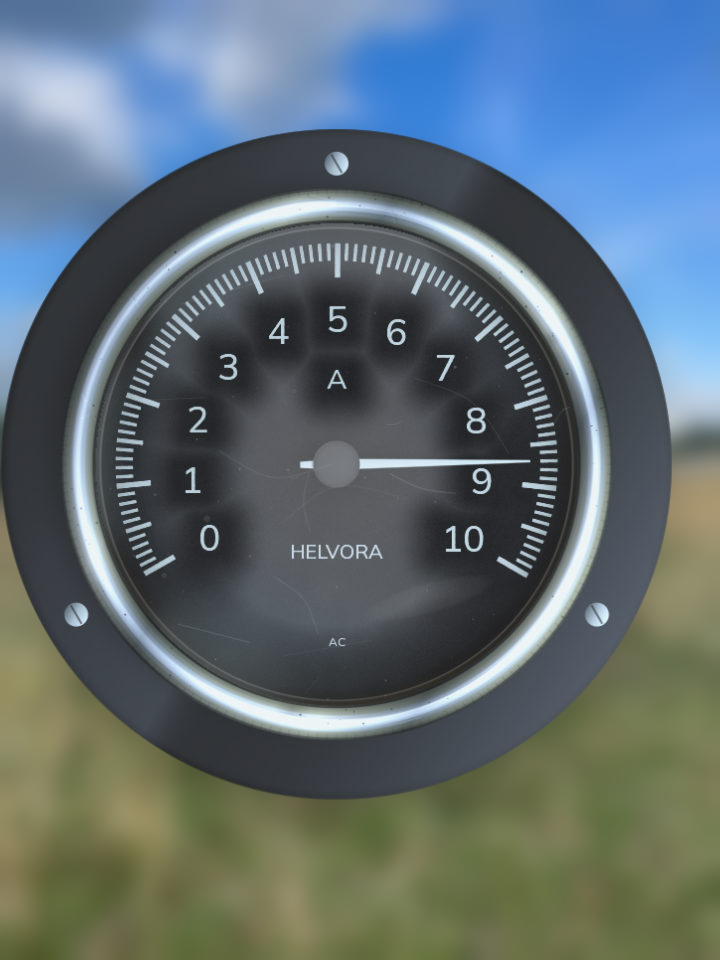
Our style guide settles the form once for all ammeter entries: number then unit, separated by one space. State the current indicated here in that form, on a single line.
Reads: 8.7 A
